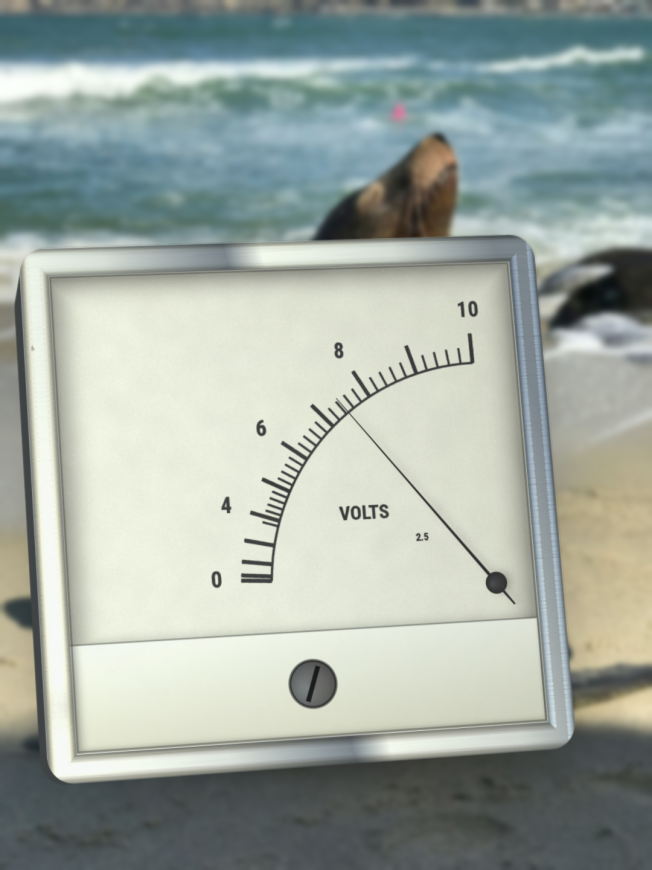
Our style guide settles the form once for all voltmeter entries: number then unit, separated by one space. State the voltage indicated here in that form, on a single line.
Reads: 7.4 V
